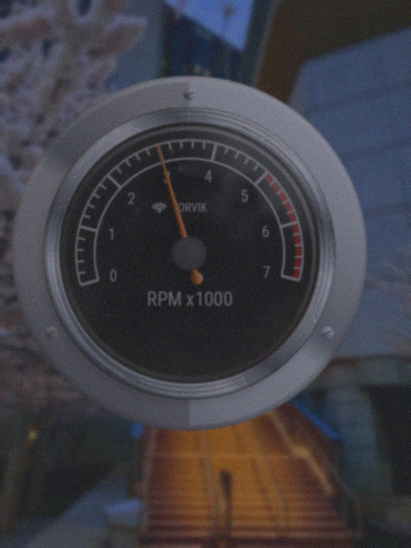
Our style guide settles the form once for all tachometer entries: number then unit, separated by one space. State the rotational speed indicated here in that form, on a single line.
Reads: 3000 rpm
